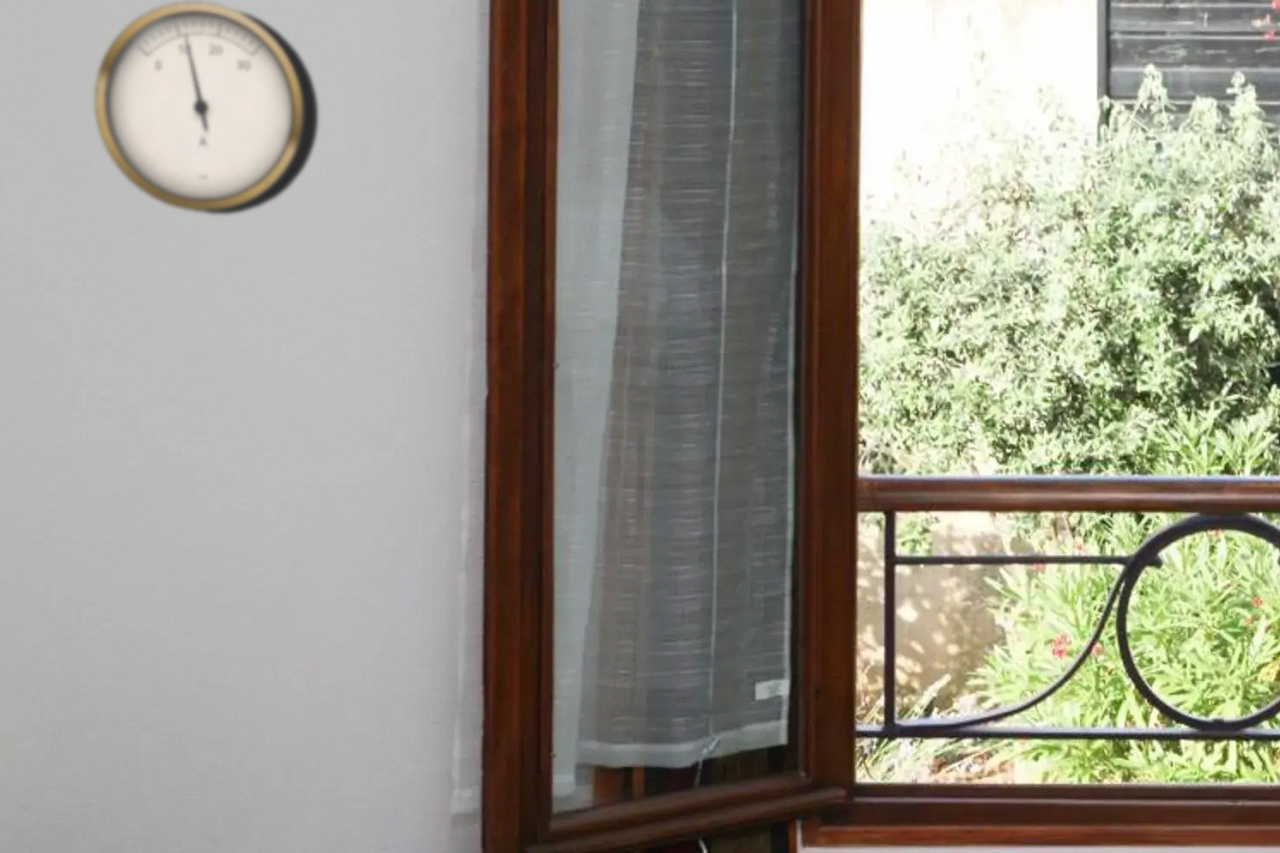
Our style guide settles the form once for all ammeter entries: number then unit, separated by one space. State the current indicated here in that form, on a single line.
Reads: 12 A
